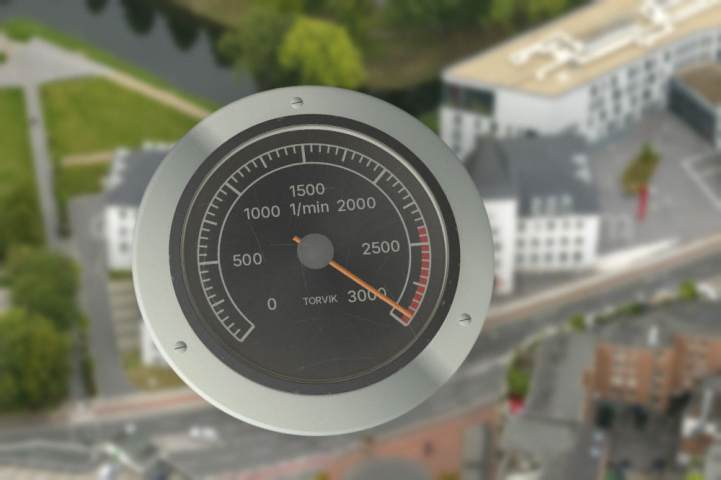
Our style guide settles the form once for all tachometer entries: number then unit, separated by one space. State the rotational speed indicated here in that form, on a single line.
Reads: 2950 rpm
